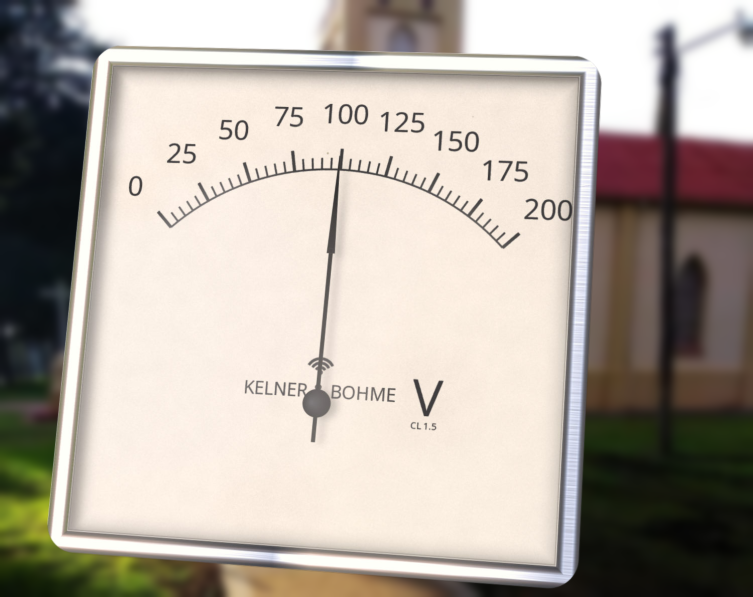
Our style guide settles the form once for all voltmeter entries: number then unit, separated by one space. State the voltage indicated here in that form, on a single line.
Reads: 100 V
